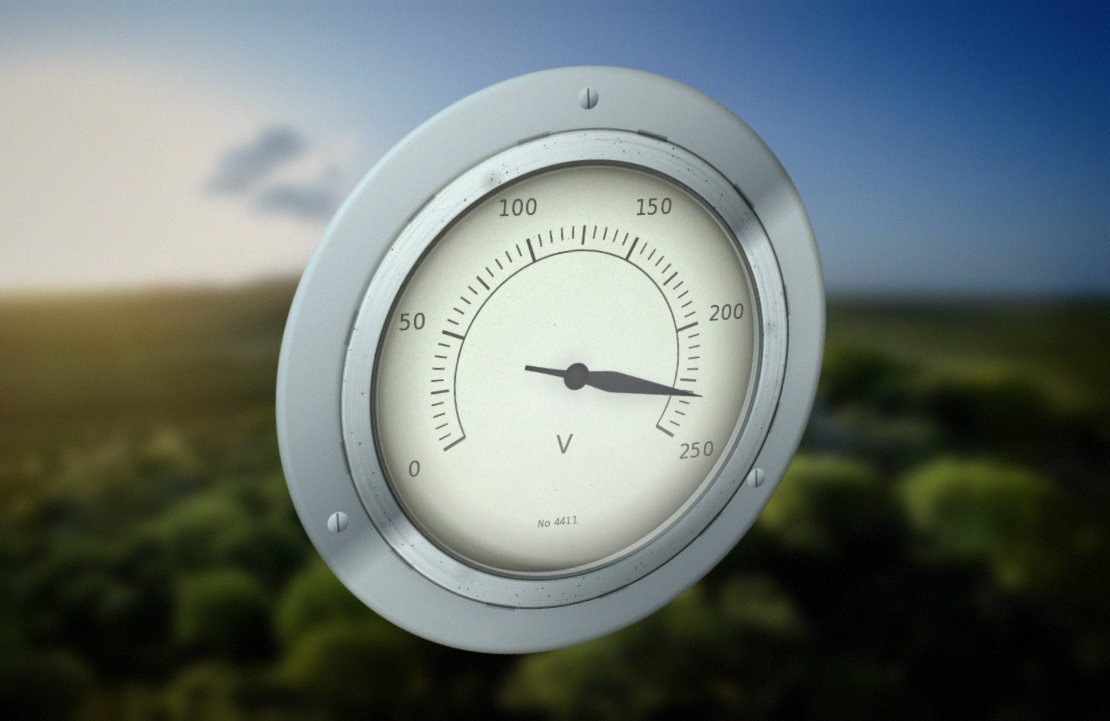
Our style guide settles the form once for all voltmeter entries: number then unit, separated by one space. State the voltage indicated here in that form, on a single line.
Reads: 230 V
